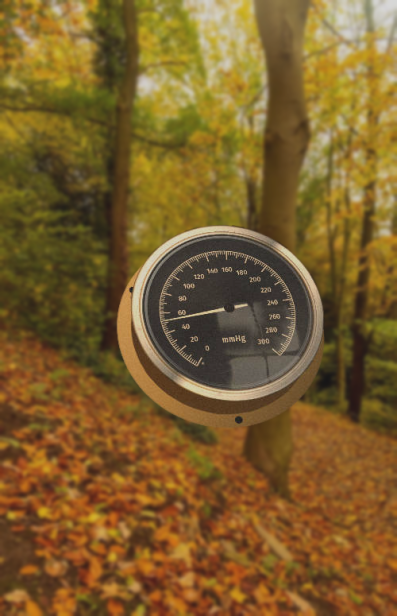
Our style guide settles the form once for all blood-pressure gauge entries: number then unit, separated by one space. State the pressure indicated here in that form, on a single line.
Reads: 50 mmHg
